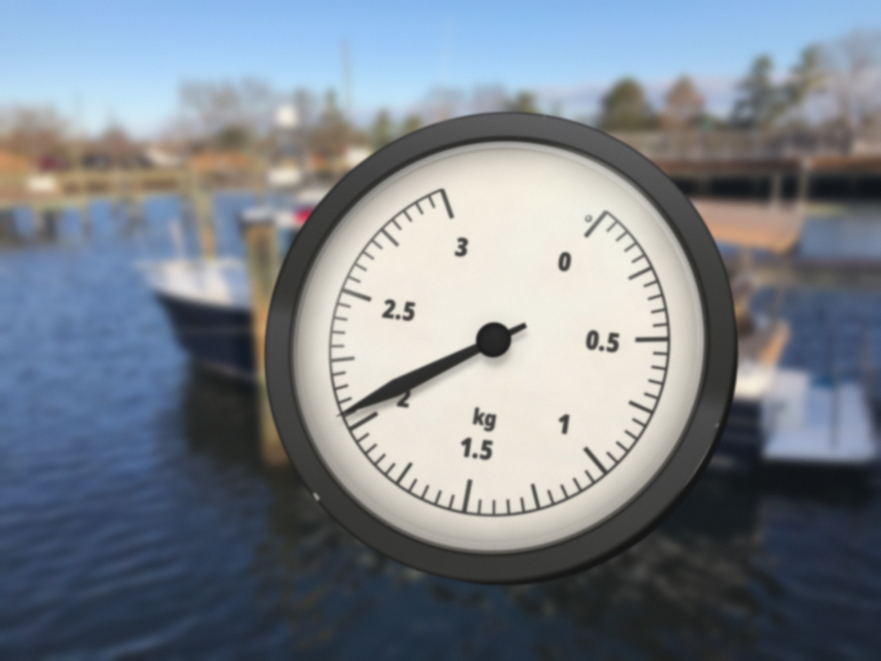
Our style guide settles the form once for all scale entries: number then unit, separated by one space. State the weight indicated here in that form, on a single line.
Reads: 2.05 kg
